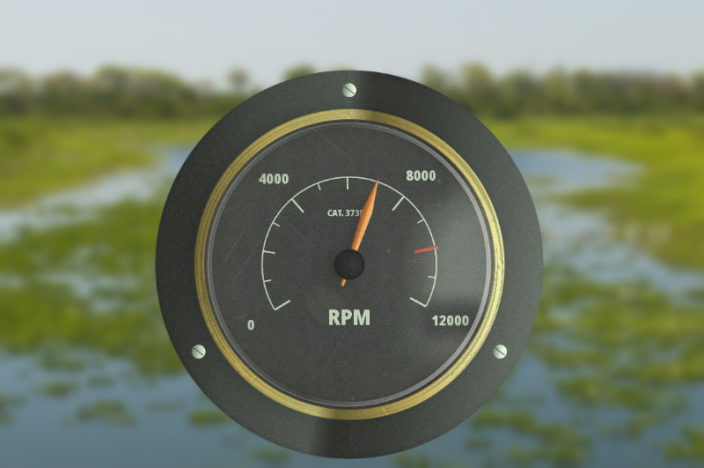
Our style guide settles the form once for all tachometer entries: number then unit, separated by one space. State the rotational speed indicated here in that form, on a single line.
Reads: 7000 rpm
